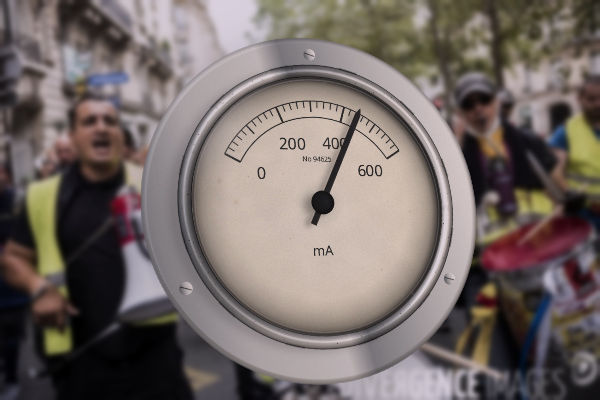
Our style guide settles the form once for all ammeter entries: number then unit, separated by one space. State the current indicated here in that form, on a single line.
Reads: 440 mA
